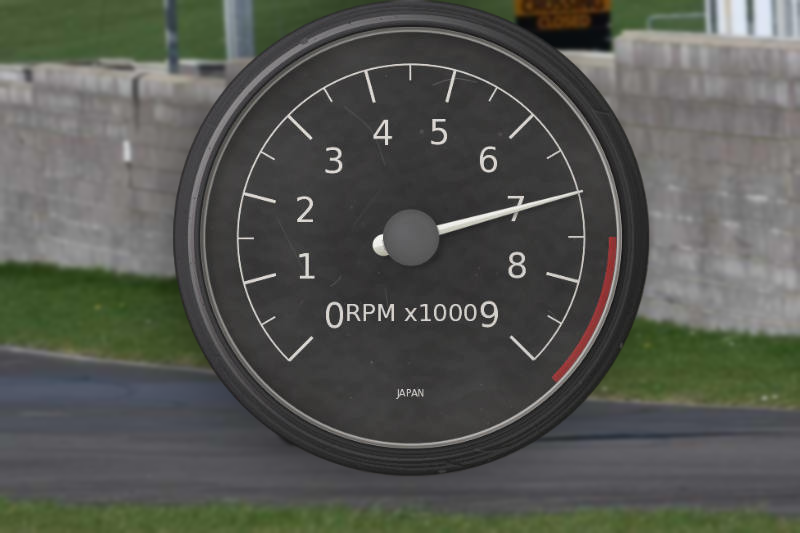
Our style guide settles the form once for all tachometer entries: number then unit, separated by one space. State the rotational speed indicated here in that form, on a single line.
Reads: 7000 rpm
